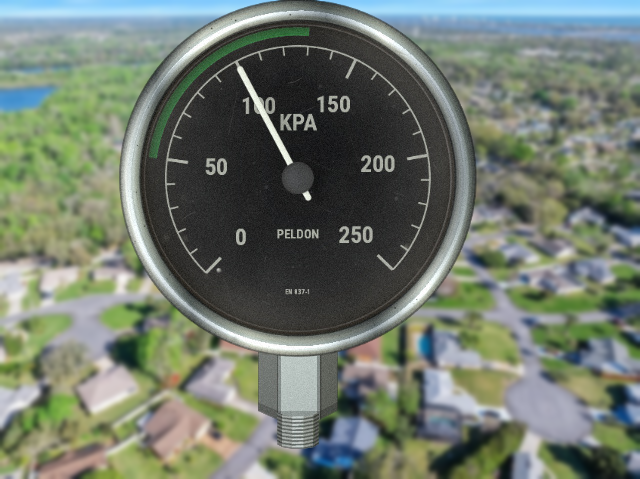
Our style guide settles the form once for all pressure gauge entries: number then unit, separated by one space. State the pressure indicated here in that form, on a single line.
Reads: 100 kPa
